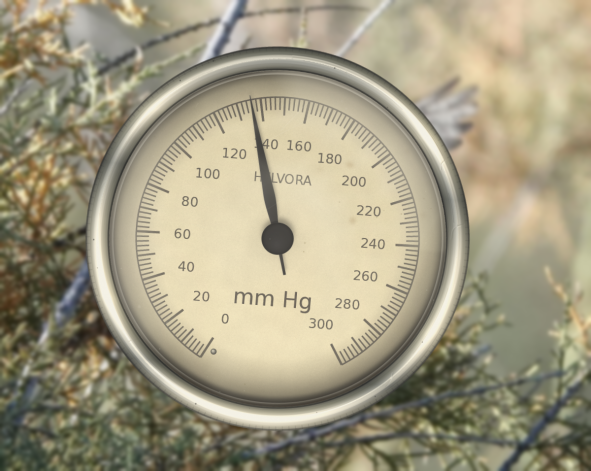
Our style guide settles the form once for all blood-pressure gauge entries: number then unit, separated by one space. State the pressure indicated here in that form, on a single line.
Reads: 136 mmHg
